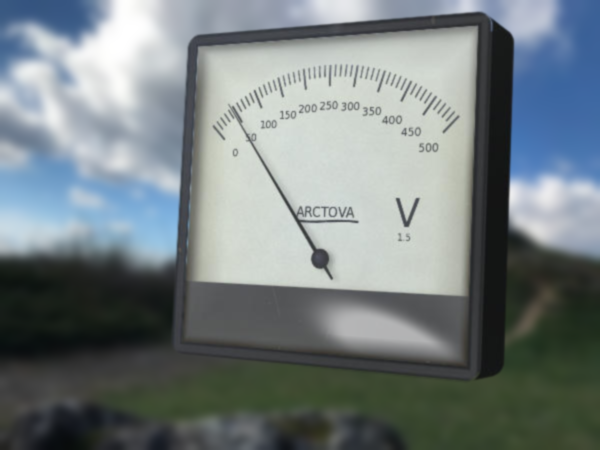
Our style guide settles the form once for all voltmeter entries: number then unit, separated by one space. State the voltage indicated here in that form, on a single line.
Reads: 50 V
